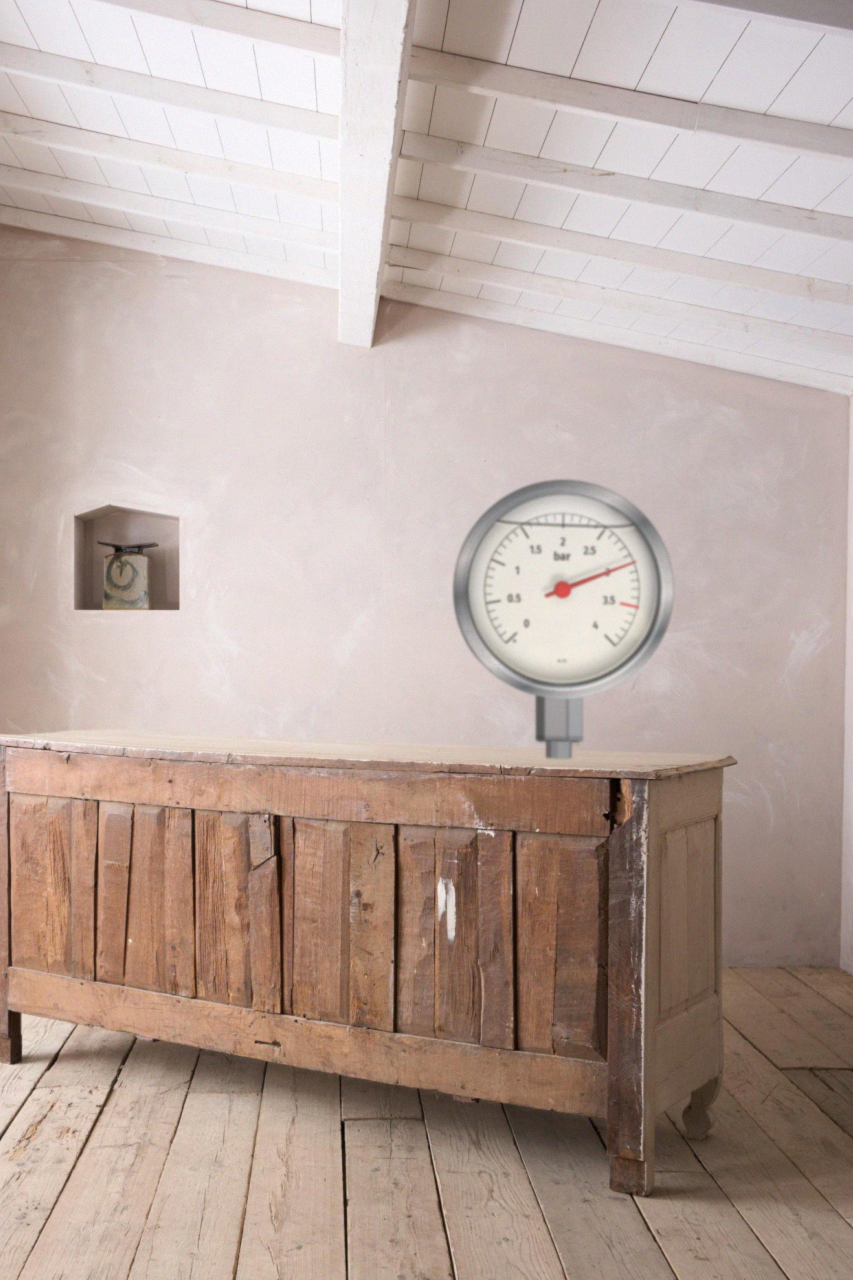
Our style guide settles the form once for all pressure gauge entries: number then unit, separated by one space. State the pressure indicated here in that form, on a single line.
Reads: 3 bar
